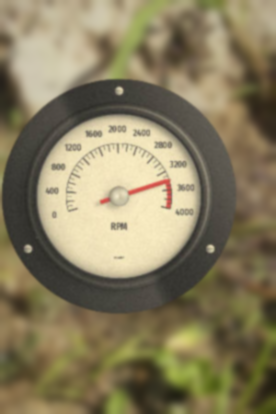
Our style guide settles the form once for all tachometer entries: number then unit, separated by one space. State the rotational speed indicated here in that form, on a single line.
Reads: 3400 rpm
